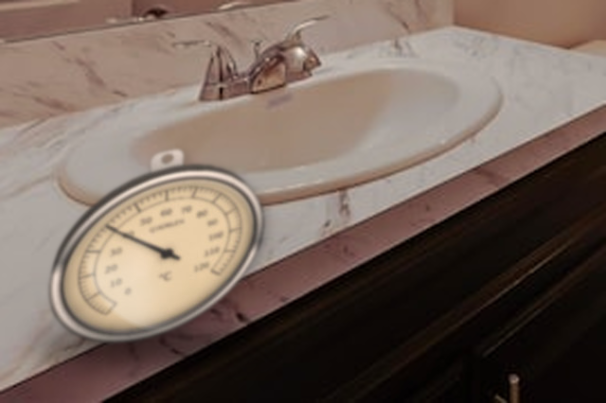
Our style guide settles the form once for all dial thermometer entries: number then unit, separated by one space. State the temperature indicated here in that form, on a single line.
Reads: 40 °C
